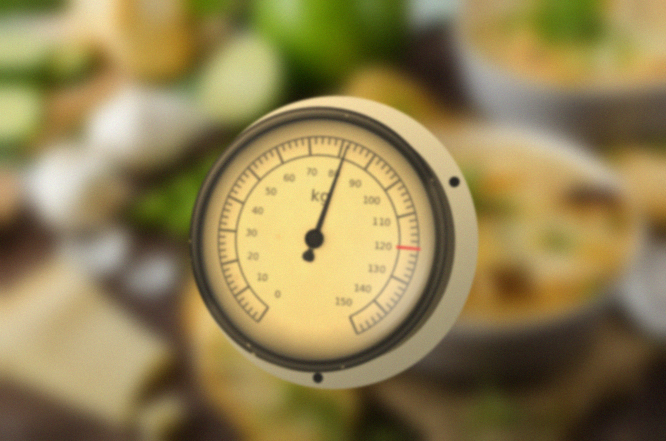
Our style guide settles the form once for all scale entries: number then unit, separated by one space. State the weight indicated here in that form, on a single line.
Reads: 82 kg
